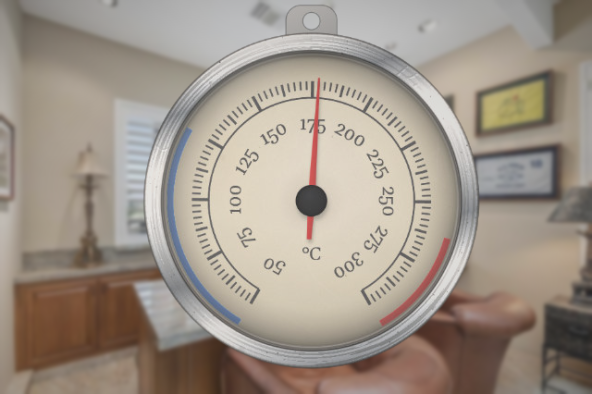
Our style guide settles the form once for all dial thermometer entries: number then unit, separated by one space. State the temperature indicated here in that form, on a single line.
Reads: 177.5 °C
